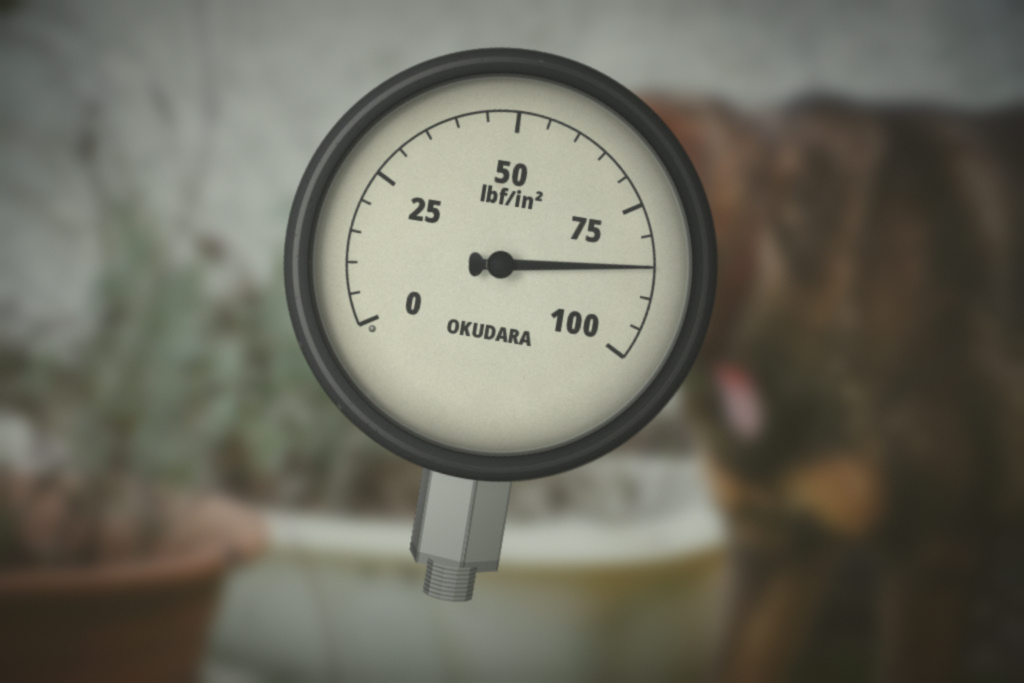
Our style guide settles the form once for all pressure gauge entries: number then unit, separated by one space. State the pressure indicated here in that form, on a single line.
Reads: 85 psi
